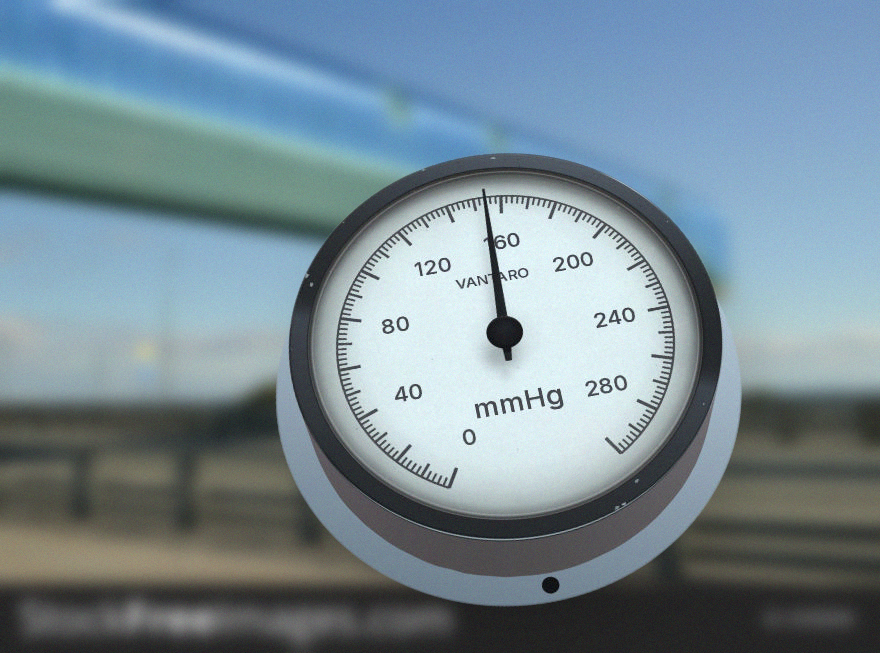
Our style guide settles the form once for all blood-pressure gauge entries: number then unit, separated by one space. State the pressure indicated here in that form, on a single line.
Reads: 154 mmHg
